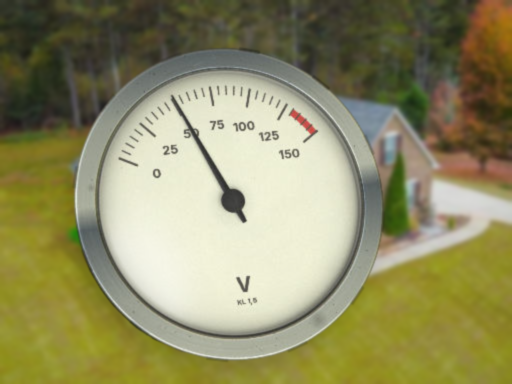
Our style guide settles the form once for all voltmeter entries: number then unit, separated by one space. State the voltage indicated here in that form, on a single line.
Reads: 50 V
